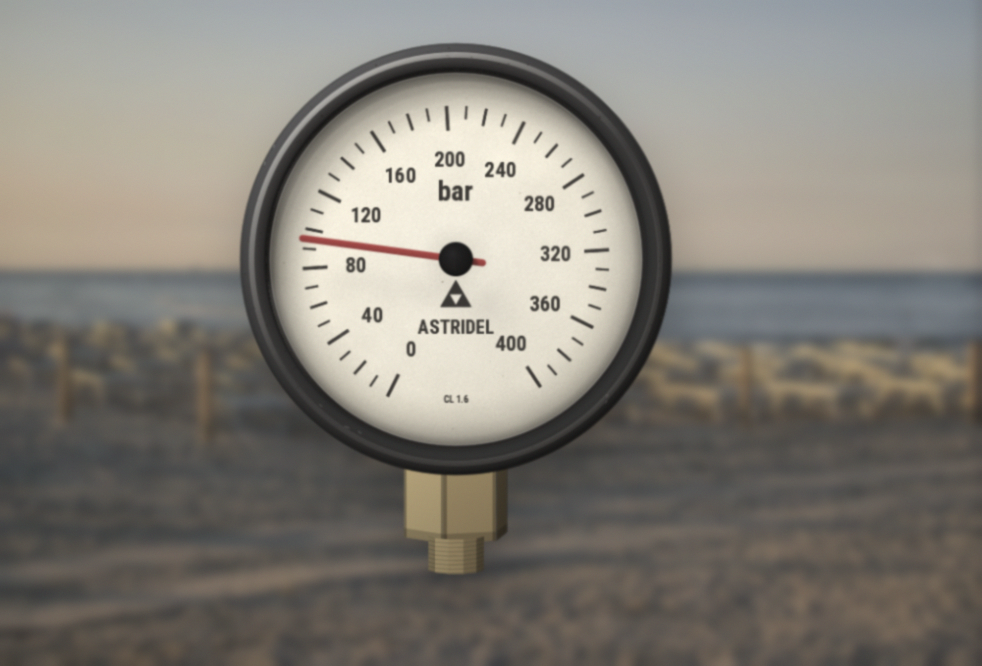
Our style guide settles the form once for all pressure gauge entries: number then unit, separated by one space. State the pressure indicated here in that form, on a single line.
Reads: 95 bar
